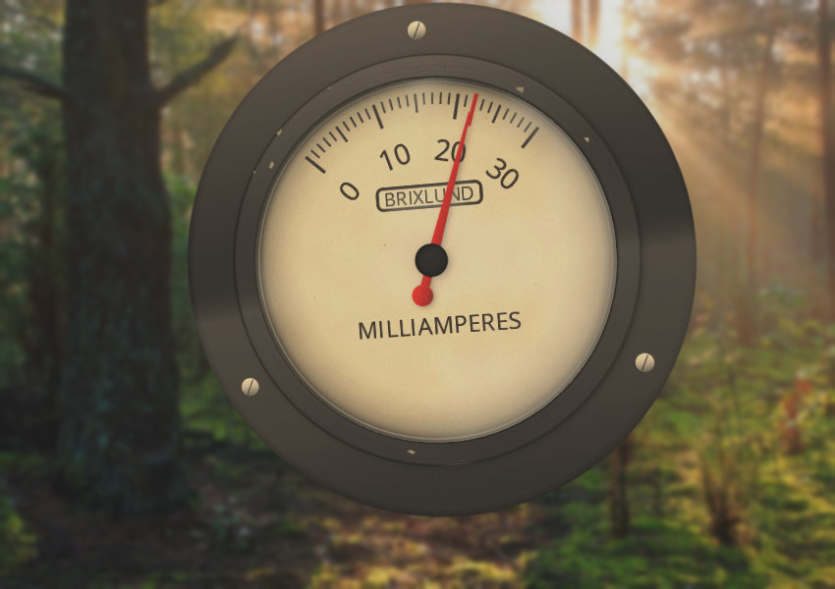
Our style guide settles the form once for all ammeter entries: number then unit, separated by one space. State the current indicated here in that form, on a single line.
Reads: 22 mA
